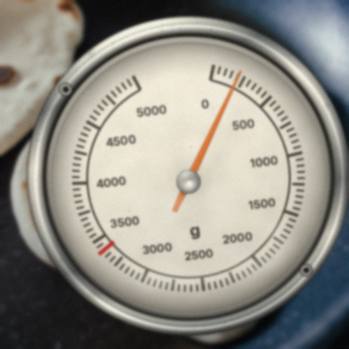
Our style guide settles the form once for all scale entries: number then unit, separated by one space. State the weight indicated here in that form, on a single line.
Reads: 200 g
